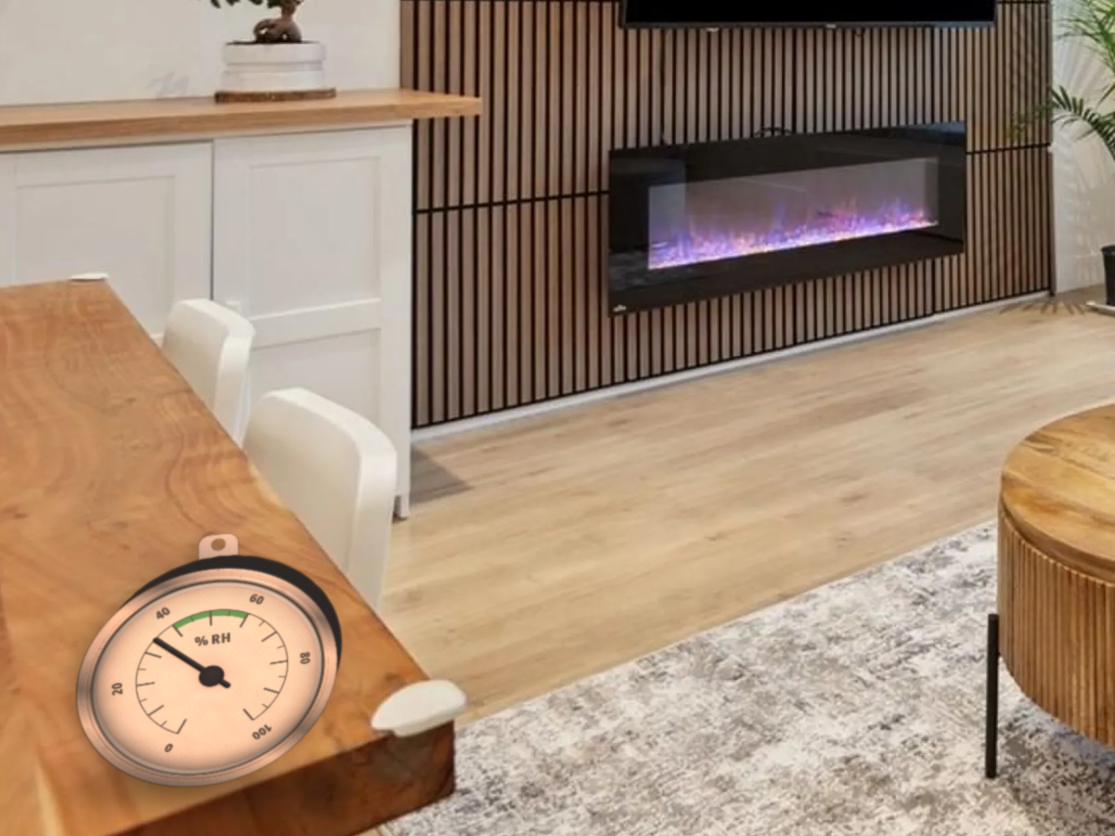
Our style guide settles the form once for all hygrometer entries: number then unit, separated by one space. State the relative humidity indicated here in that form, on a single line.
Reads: 35 %
